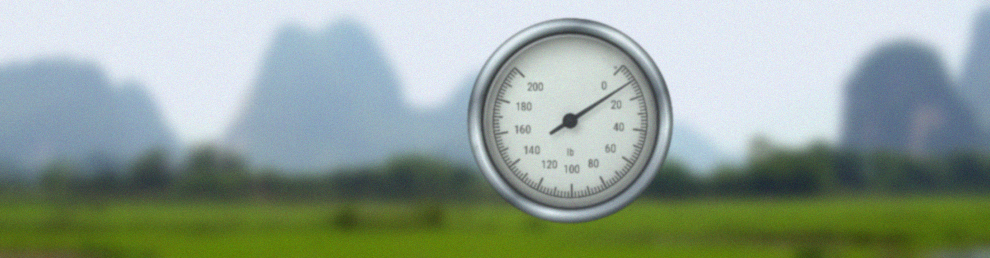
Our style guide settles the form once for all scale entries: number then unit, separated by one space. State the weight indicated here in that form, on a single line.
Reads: 10 lb
